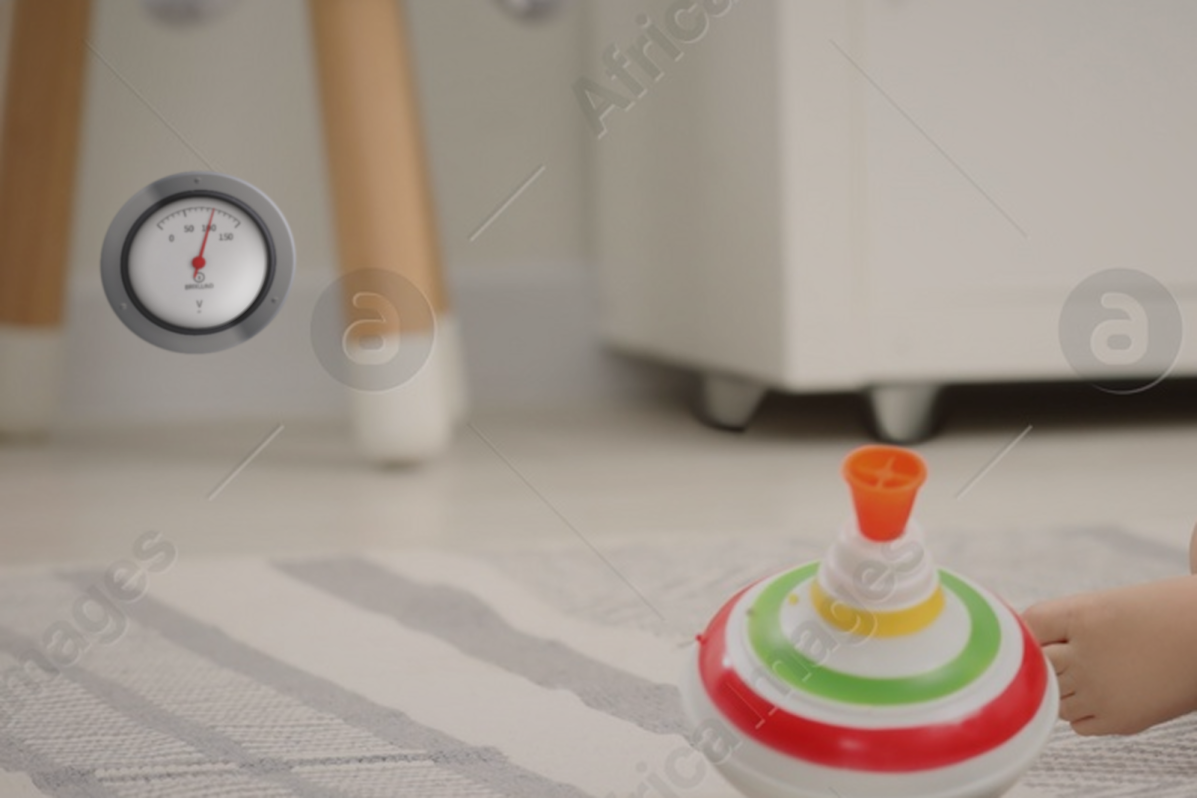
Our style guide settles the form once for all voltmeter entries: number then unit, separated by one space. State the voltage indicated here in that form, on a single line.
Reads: 100 V
